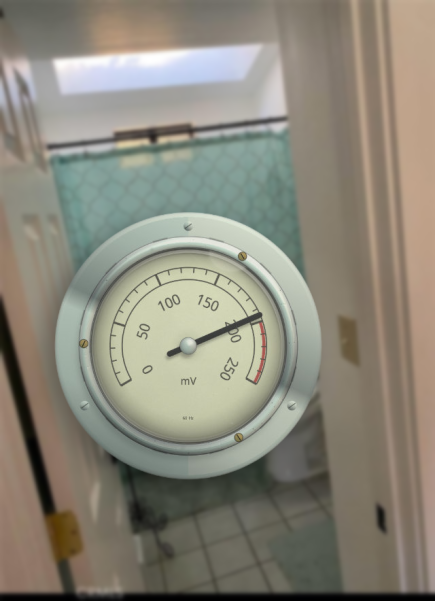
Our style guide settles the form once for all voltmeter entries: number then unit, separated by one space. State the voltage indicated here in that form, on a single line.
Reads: 195 mV
